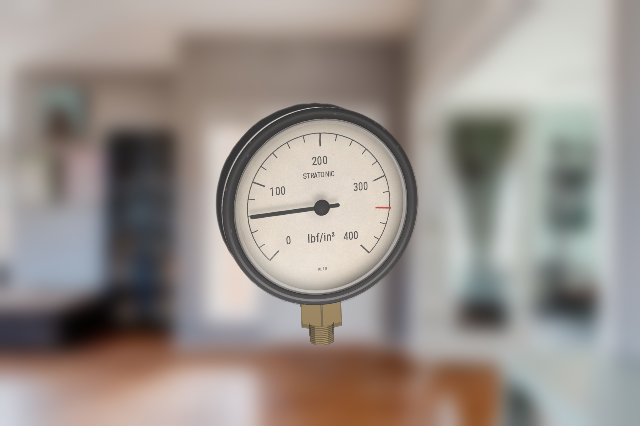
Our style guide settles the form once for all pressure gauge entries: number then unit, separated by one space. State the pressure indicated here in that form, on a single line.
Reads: 60 psi
